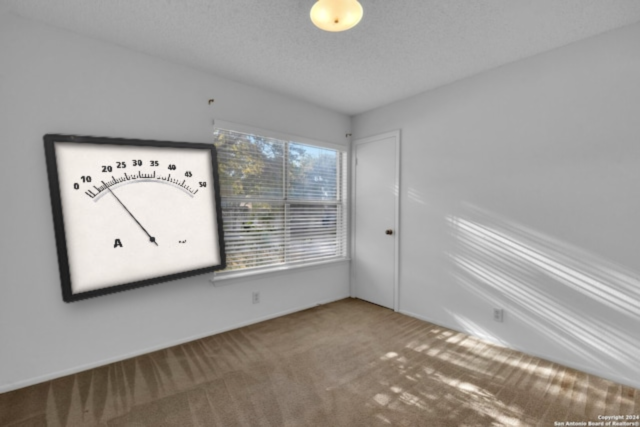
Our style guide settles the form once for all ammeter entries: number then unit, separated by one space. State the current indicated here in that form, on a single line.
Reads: 15 A
